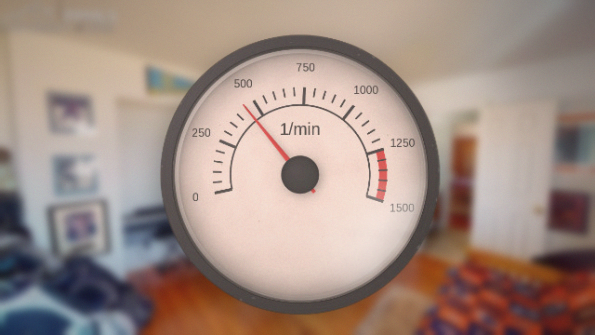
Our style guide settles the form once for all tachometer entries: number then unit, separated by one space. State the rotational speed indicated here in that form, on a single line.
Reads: 450 rpm
